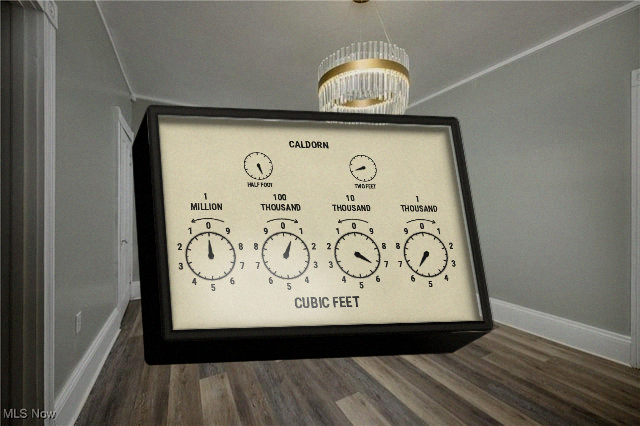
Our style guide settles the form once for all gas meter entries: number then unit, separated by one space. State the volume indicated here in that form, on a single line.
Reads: 6600 ft³
